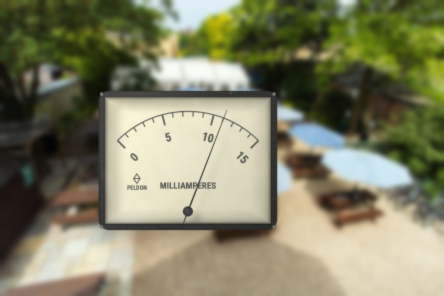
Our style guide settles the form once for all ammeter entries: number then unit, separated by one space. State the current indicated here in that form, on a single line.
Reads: 11 mA
